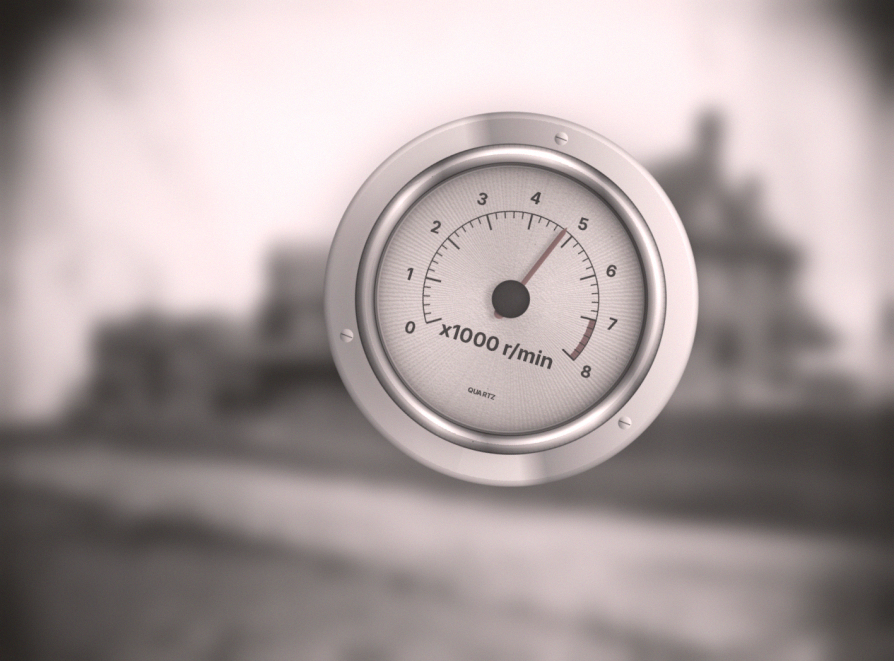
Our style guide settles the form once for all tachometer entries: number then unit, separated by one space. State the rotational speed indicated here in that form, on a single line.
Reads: 4800 rpm
